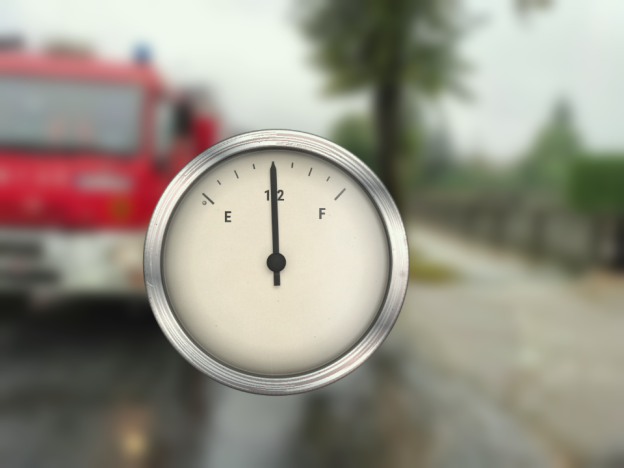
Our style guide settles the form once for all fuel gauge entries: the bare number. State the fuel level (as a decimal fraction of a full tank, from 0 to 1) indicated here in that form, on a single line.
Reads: 0.5
